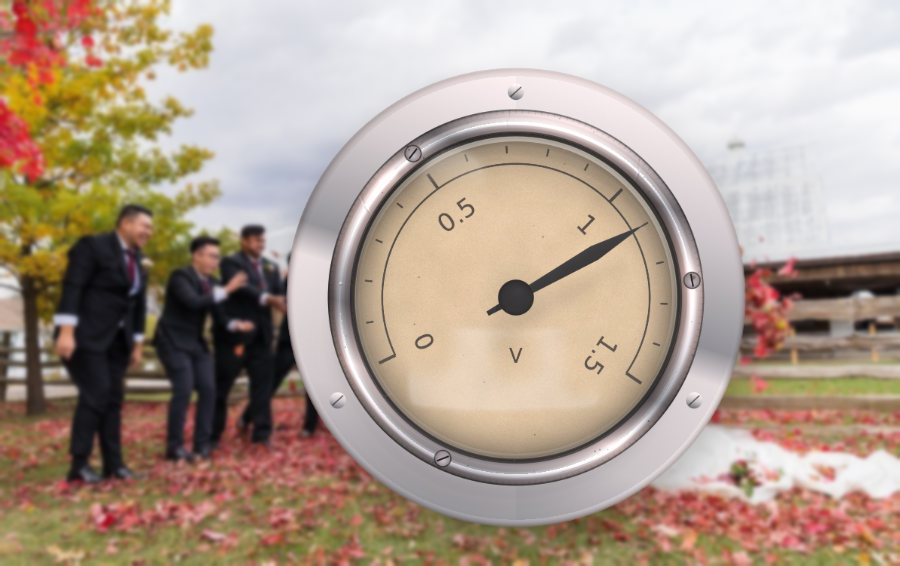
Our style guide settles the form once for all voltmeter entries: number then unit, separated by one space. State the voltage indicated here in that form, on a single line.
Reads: 1.1 V
